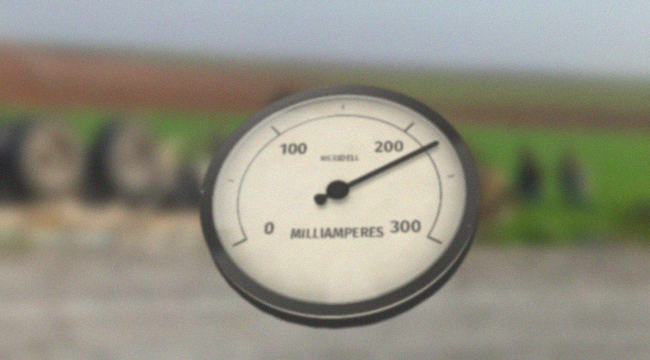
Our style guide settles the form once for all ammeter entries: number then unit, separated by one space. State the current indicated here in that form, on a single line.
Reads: 225 mA
